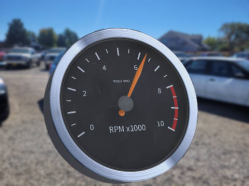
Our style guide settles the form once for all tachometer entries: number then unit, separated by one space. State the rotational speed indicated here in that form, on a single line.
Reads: 6250 rpm
